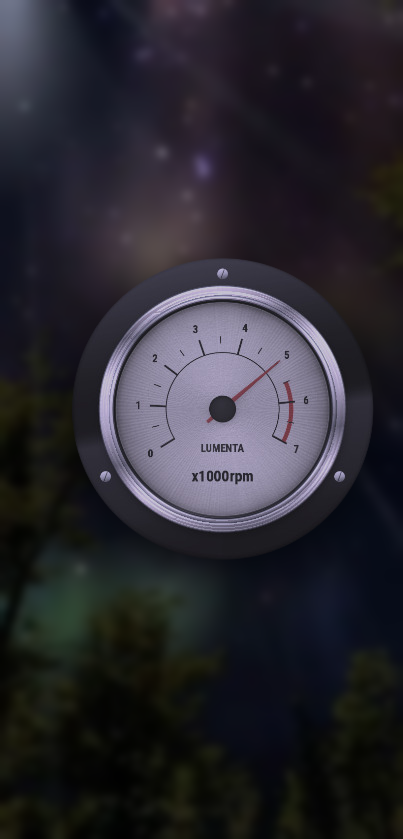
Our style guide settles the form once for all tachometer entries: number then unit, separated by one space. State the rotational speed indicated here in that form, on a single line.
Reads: 5000 rpm
